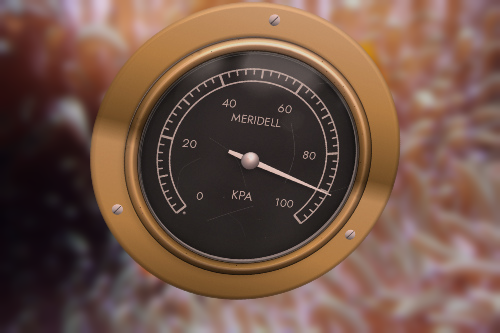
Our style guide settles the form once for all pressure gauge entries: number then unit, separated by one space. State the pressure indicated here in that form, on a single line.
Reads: 90 kPa
